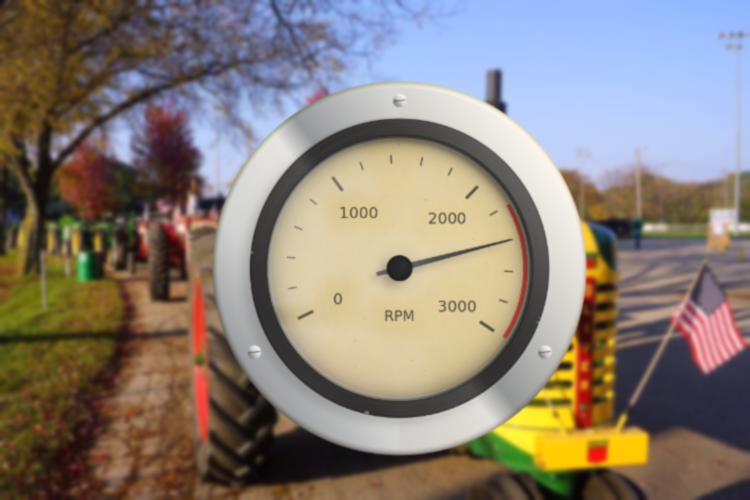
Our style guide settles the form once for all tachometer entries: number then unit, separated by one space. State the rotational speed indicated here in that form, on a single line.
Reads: 2400 rpm
